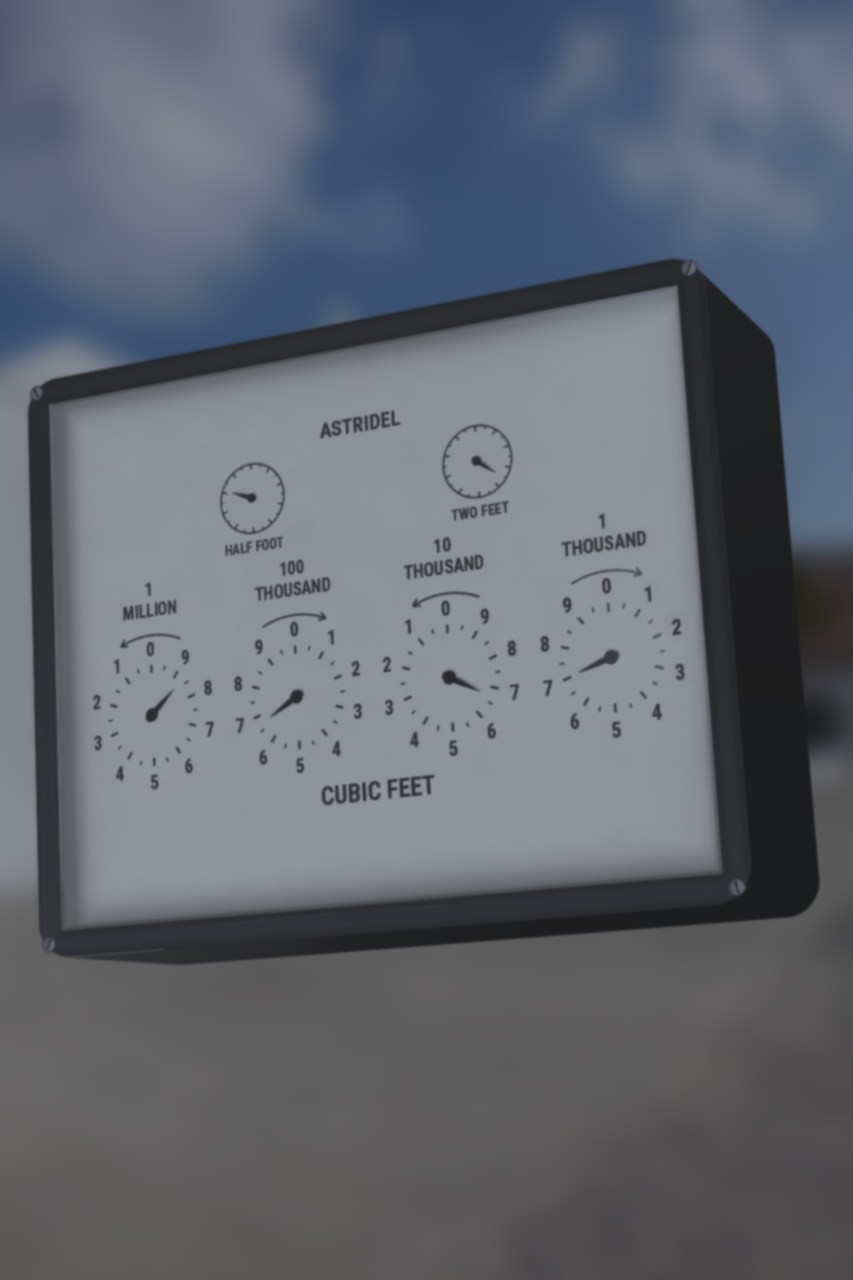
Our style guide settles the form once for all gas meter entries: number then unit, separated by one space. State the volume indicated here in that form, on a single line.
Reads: 866700 ft³
